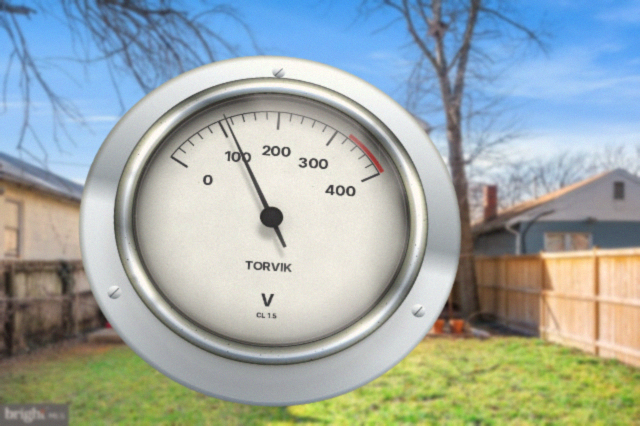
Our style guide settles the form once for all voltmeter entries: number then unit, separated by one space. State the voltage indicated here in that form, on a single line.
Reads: 110 V
